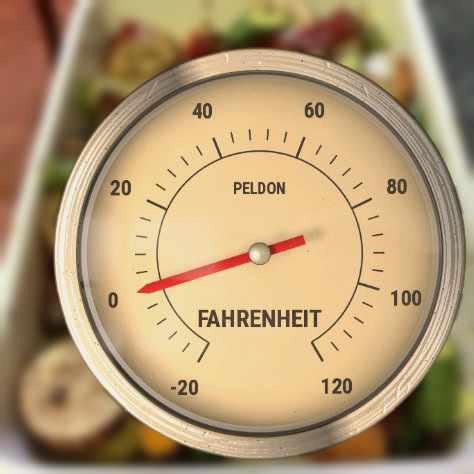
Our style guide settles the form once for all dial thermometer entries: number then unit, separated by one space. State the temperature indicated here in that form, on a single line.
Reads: 0 °F
